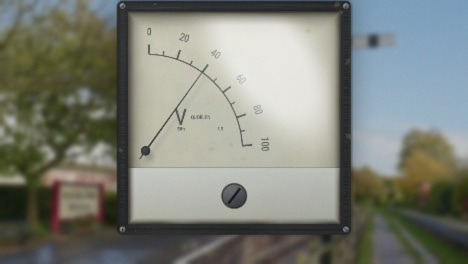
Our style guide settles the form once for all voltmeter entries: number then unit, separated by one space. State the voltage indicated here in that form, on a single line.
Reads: 40 V
